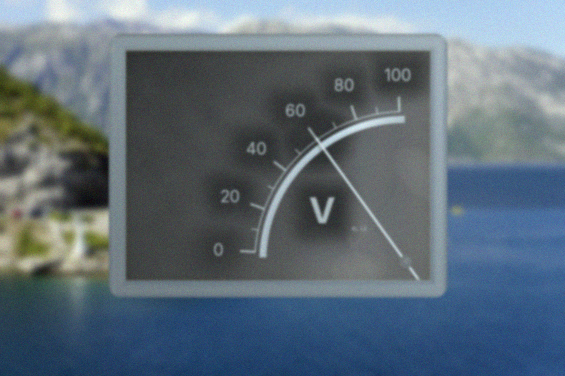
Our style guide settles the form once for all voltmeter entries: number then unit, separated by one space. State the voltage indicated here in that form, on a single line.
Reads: 60 V
